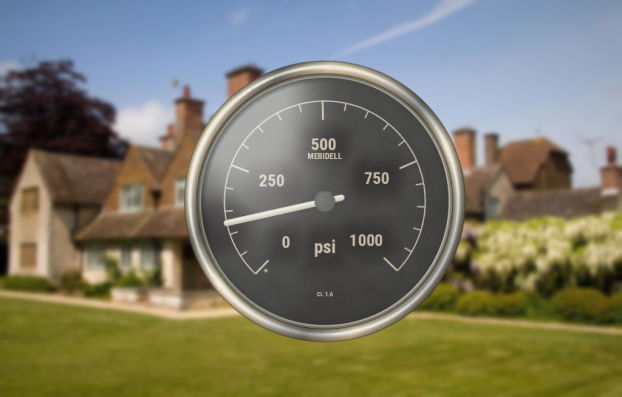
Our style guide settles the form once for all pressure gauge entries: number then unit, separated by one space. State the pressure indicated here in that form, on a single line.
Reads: 125 psi
